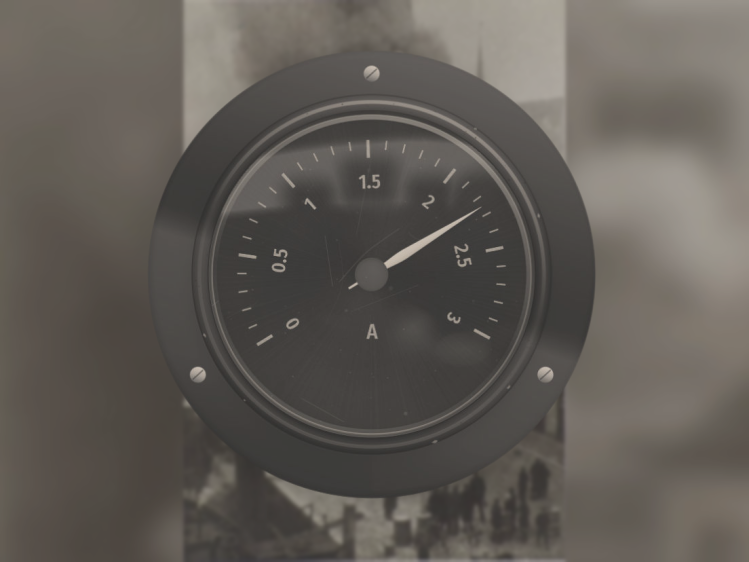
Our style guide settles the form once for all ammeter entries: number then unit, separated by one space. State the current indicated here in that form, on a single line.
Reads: 2.25 A
